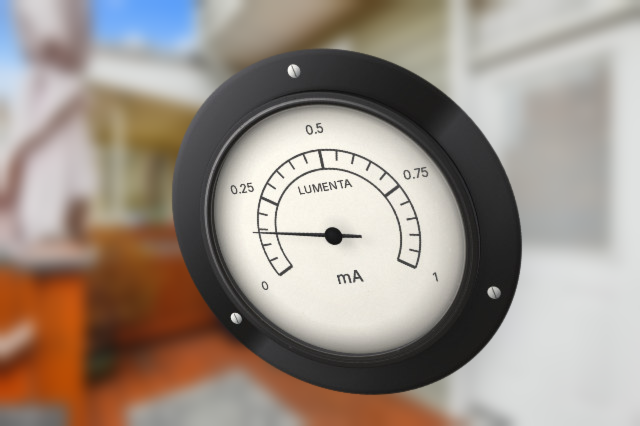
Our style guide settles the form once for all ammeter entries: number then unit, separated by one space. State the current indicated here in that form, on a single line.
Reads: 0.15 mA
